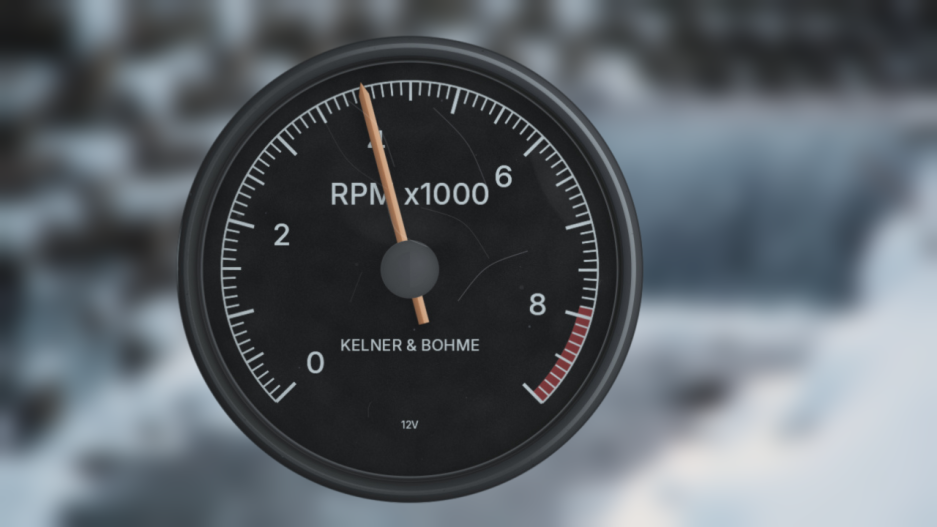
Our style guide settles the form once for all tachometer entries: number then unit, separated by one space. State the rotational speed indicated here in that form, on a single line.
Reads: 4000 rpm
